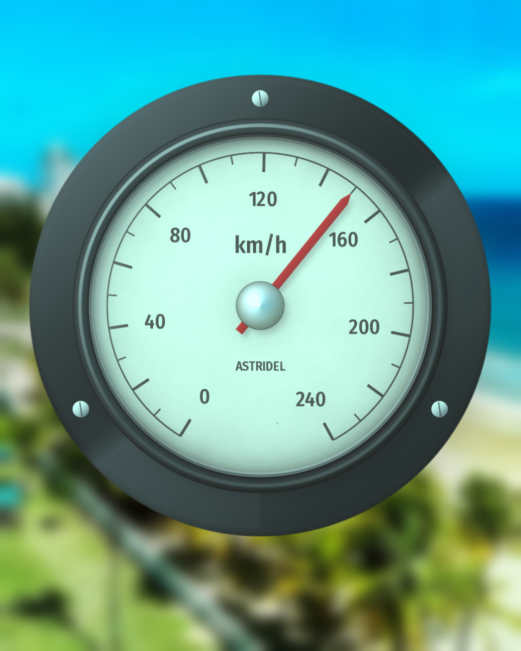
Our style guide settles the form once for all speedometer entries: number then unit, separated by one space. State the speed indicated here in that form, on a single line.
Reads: 150 km/h
